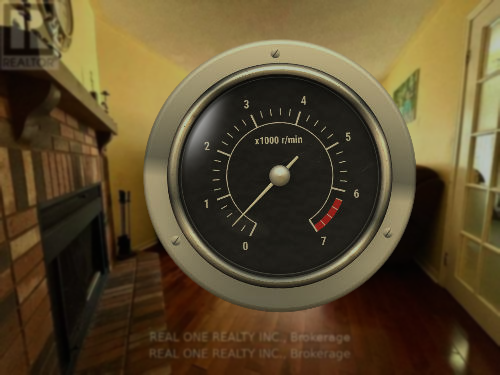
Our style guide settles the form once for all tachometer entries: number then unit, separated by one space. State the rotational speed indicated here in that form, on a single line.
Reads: 400 rpm
